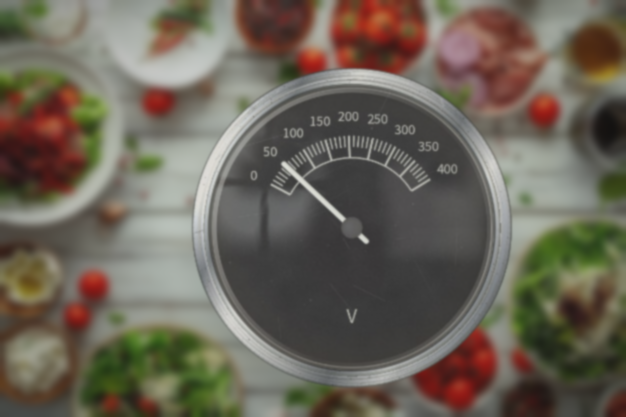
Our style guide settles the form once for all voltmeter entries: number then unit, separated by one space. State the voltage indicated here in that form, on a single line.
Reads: 50 V
